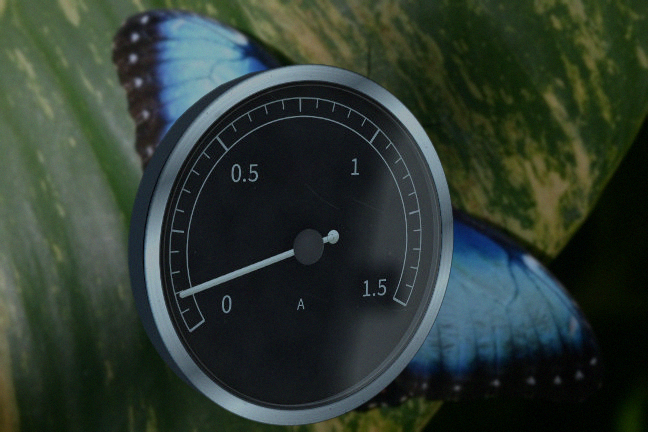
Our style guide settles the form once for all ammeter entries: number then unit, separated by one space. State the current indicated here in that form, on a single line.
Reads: 0.1 A
